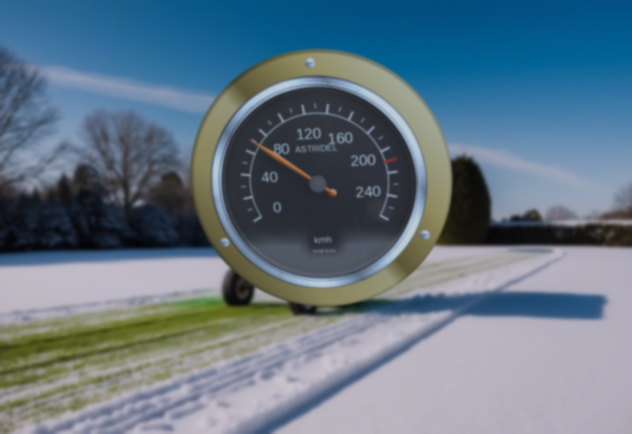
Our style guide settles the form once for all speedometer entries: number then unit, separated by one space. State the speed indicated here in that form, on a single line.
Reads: 70 km/h
